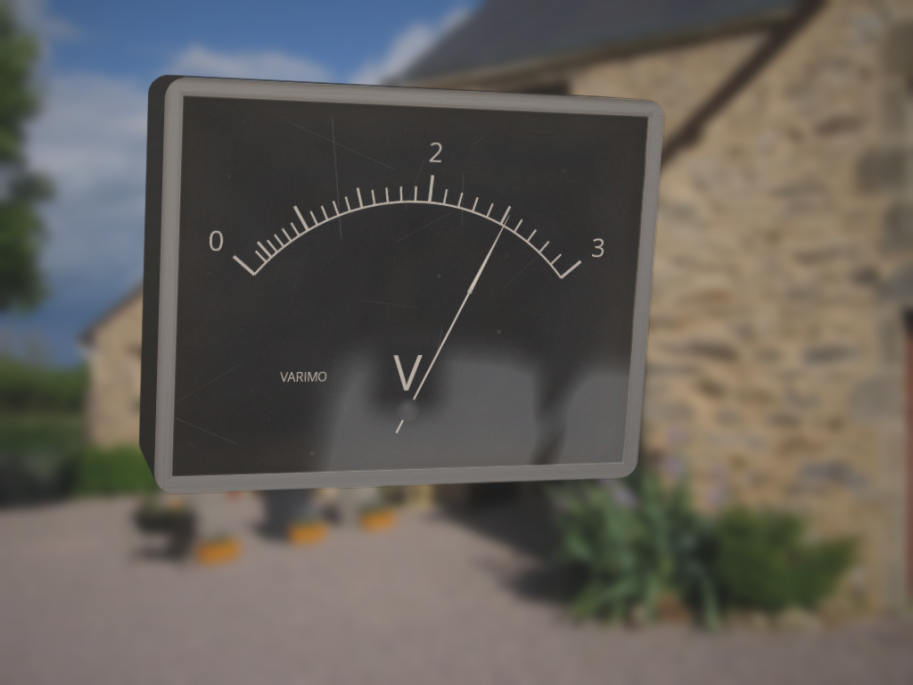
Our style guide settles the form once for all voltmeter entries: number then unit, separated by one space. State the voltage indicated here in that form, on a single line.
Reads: 2.5 V
